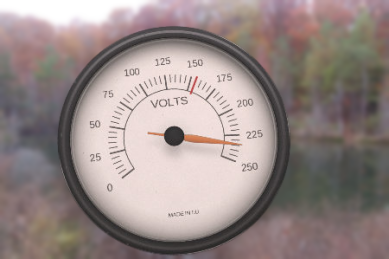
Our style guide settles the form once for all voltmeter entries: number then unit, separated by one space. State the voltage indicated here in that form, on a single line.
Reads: 235 V
